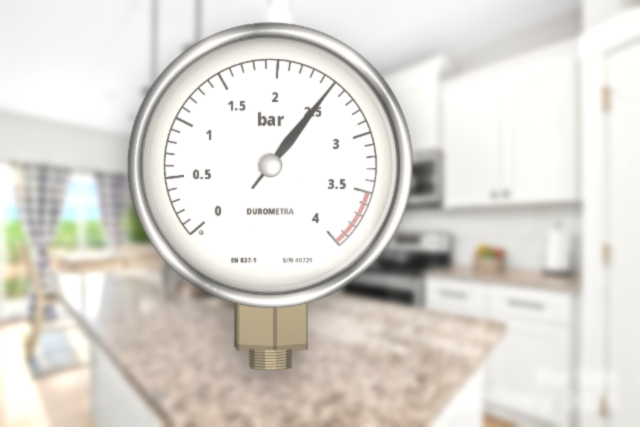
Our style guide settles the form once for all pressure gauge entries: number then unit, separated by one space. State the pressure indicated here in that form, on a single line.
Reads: 2.5 bar
